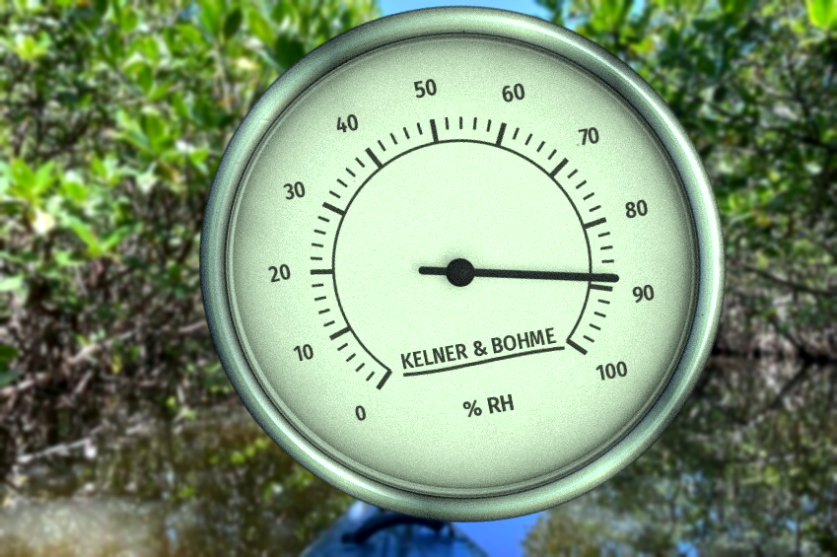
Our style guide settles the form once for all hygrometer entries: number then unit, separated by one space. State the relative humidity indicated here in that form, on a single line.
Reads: 88 %
